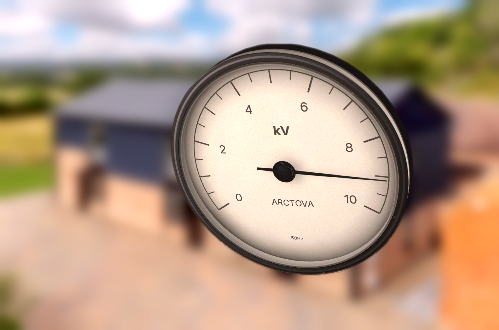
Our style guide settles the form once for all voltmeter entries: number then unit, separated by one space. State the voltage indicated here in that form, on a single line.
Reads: 9 kV
